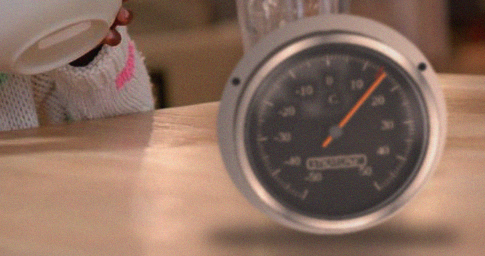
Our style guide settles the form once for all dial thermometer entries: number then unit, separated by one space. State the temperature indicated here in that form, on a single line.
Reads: 15 °C
